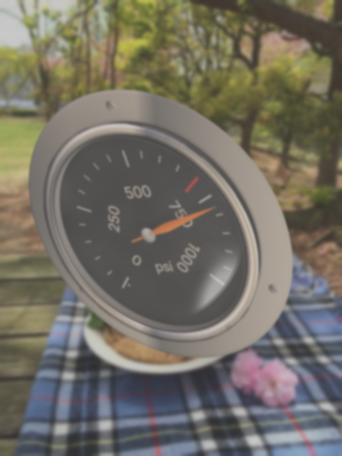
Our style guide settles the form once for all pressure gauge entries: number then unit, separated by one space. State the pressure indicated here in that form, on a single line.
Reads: 775 psi
